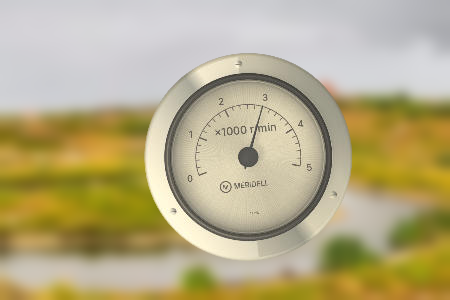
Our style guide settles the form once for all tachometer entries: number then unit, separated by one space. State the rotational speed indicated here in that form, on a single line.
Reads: 3000 rpm
